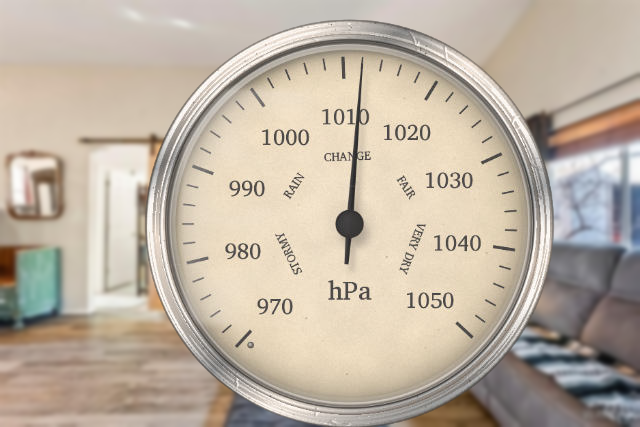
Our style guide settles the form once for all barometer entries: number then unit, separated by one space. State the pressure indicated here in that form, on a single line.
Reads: 1012 hPa
